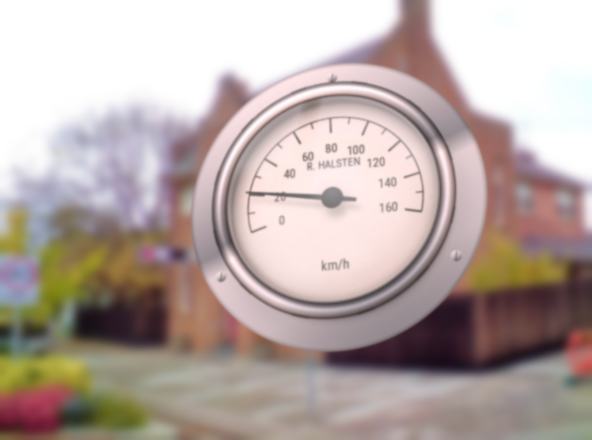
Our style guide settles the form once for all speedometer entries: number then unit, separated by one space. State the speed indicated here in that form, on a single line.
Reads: 20 km/h
